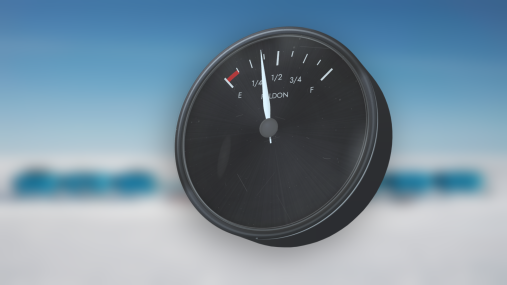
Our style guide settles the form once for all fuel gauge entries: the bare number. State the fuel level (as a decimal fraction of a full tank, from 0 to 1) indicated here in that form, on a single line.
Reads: 0.375
